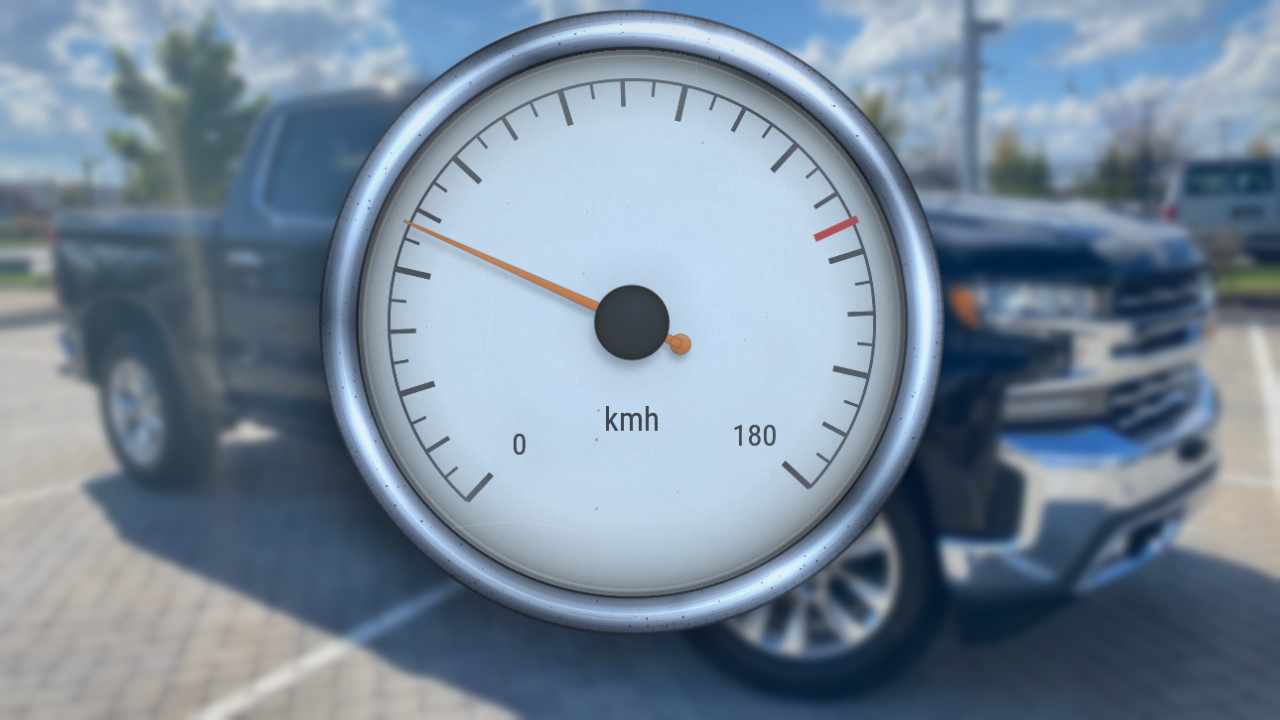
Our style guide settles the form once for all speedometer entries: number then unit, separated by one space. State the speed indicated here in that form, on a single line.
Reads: 47.5 km/h
